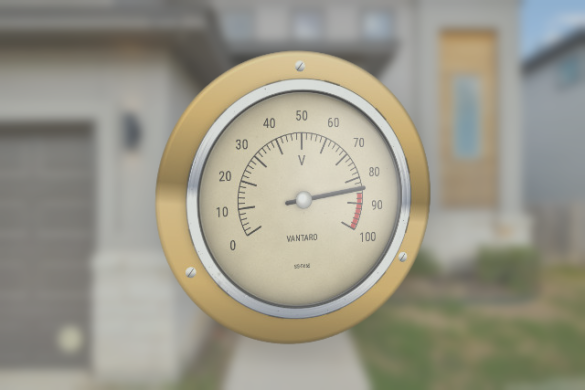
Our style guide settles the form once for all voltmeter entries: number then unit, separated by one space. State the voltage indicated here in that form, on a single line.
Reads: 84 V
